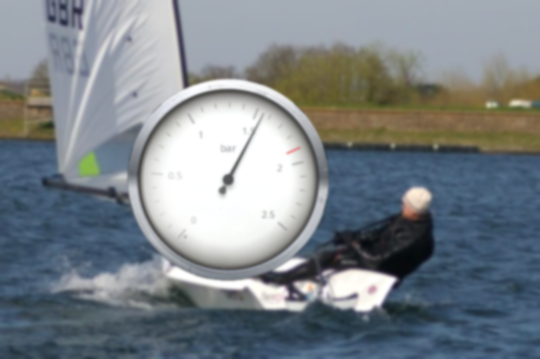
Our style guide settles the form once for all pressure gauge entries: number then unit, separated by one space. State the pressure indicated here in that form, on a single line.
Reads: 1.55 bar
